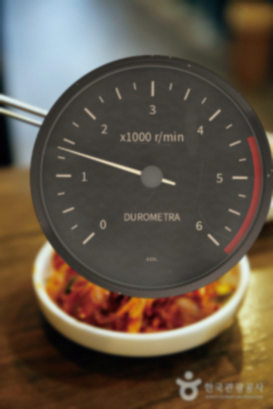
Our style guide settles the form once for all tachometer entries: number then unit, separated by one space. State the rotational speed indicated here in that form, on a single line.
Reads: 1375 rpm
